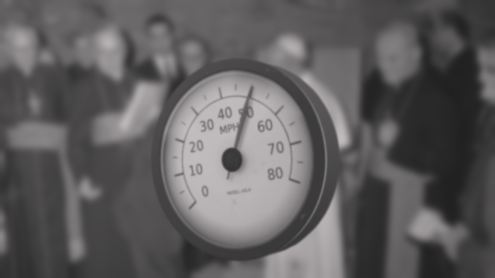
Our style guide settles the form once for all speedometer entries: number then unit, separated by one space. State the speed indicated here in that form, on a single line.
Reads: 50 mph
